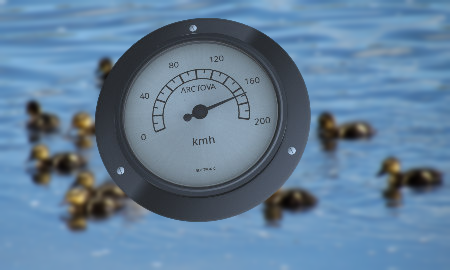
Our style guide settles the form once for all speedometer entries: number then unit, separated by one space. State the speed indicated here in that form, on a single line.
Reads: 170 km/h
